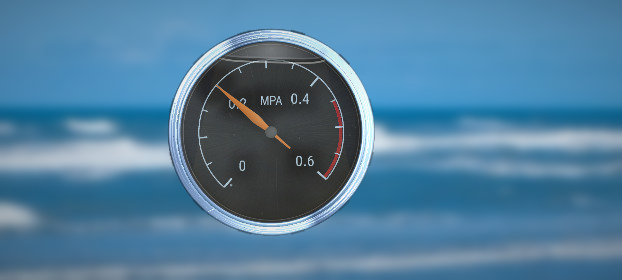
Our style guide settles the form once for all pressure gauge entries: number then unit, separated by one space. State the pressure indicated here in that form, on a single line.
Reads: 0.2 MPa
